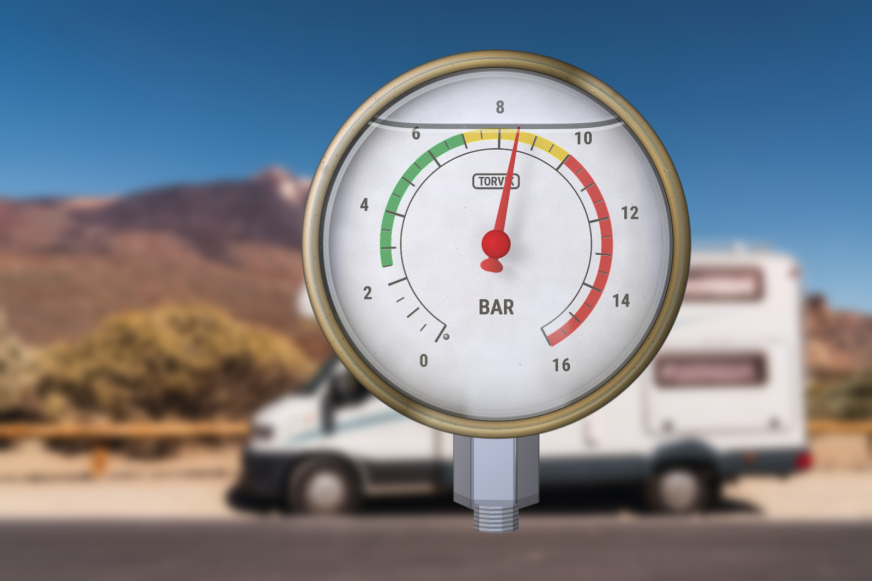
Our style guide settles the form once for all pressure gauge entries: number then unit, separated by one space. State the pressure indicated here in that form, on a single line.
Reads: 8.5 bar
